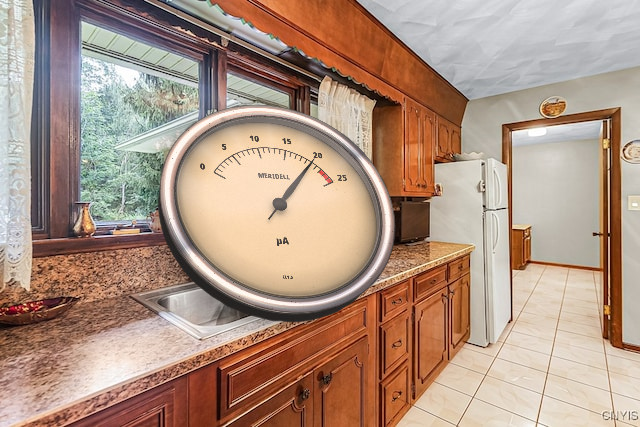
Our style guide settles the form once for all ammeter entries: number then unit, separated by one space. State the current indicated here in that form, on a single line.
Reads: 20 µA
